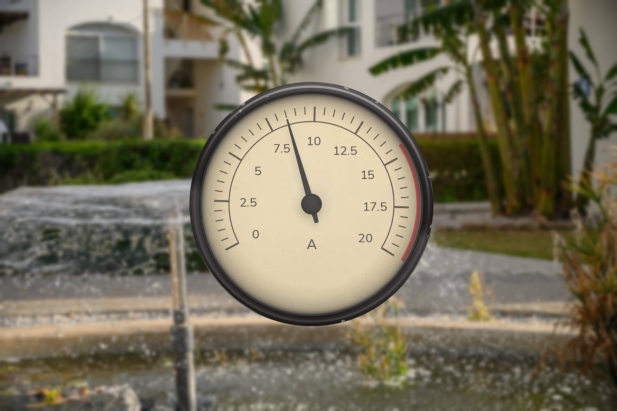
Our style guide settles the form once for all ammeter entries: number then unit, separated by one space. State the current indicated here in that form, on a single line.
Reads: 8.5 A
